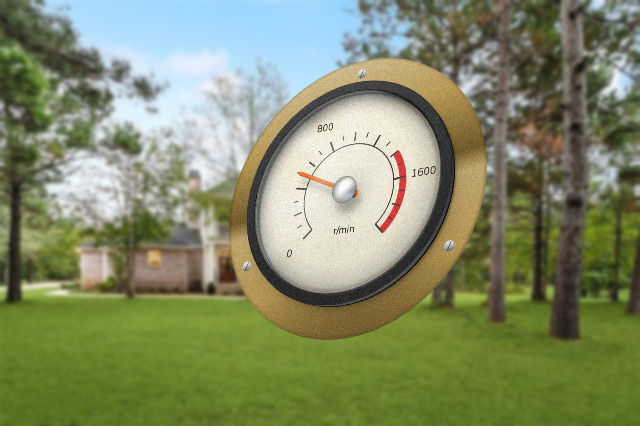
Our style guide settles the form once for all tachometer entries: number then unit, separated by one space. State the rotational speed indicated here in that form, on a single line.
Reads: 500 rpm
